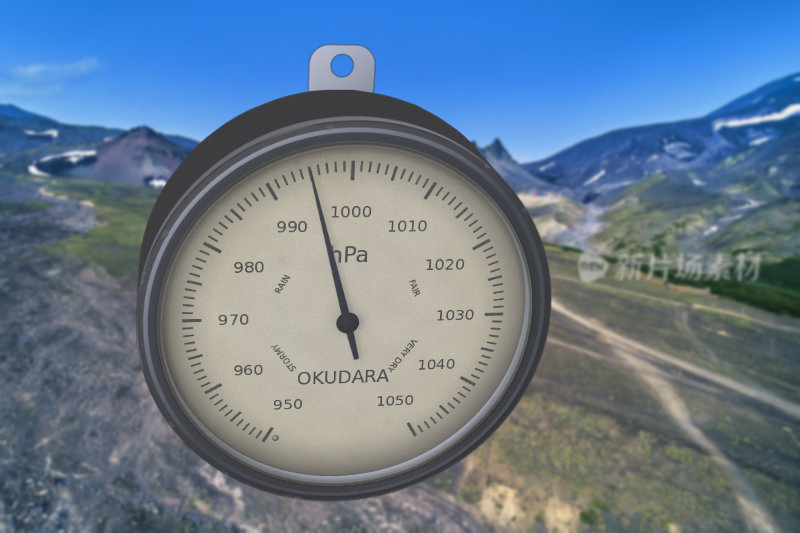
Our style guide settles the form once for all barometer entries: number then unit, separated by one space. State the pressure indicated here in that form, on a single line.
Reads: 995 hPa
